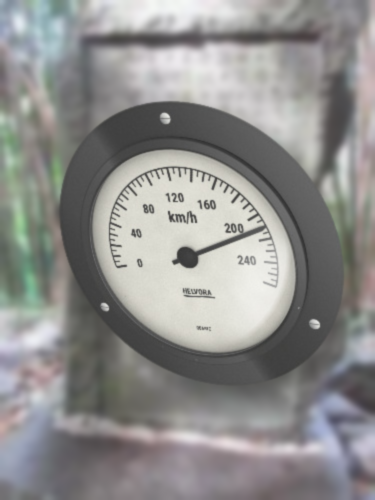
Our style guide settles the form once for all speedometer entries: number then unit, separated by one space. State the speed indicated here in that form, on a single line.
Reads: 210 km/h
